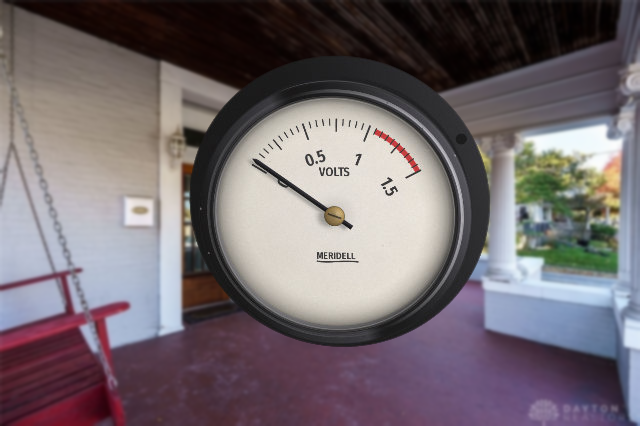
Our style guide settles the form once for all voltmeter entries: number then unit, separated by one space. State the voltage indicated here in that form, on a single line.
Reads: 0.05 V
